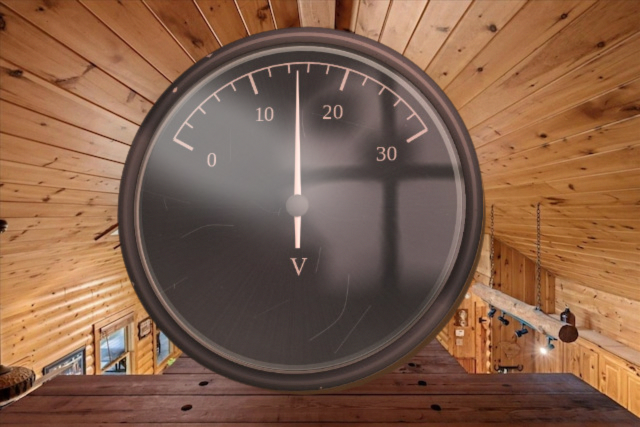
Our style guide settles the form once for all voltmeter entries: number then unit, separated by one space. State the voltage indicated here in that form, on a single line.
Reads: 15 V
